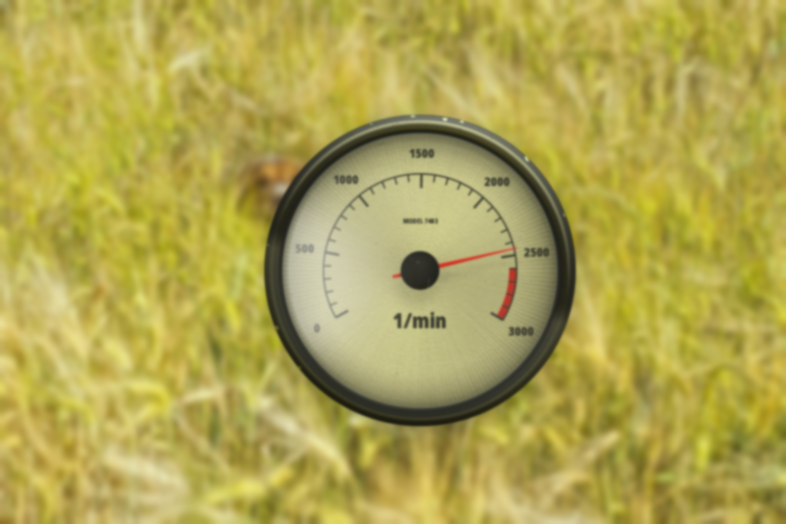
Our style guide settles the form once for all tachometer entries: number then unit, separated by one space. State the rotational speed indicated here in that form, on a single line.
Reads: 2450 rpm
